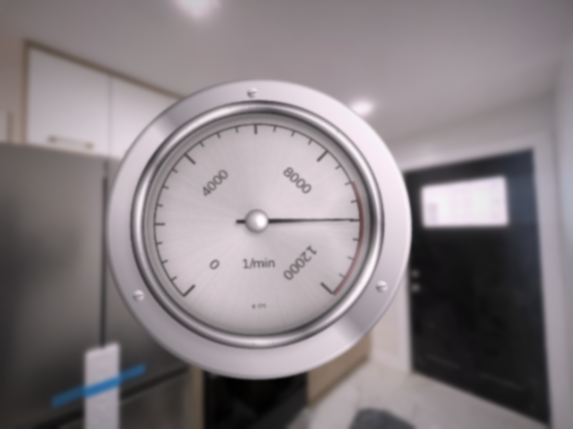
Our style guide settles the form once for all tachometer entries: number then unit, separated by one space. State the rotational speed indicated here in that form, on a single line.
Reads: 10000 rpm
